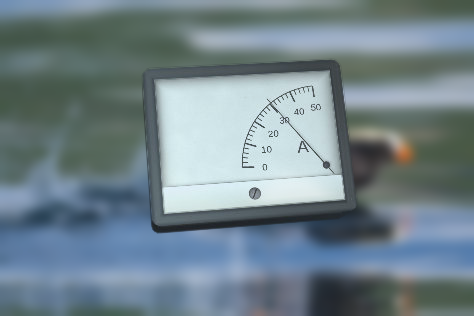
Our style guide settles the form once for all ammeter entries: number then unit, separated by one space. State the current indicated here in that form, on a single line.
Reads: 30 A
